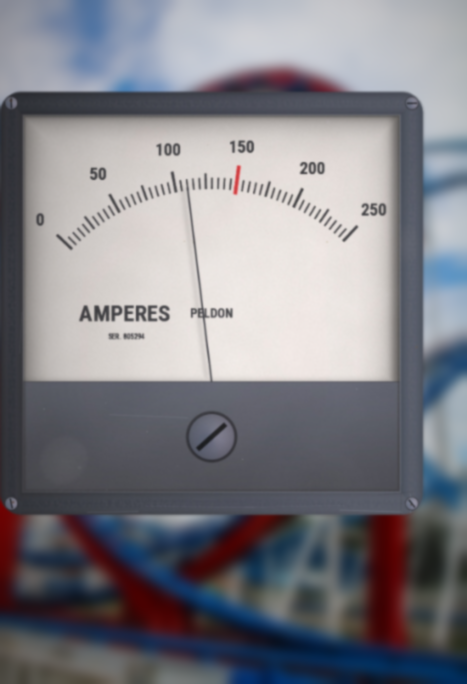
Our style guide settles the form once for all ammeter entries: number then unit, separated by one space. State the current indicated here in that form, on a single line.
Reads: 110 A
